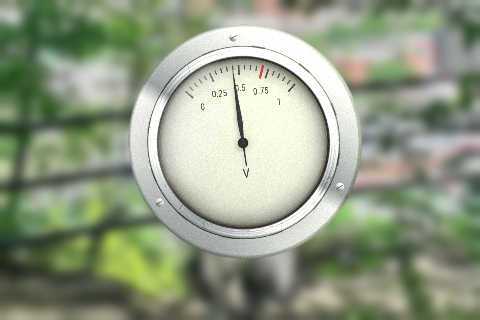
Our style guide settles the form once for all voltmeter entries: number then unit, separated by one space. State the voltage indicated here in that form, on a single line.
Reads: 0.45 V
